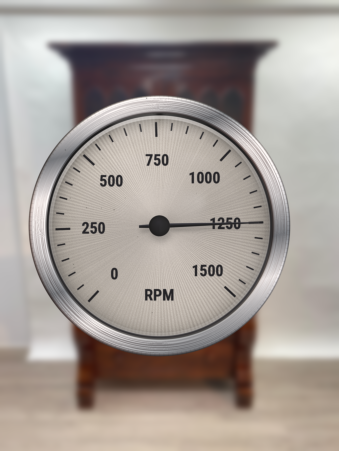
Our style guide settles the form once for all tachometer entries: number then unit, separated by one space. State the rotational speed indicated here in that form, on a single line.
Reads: 1250 rpm
